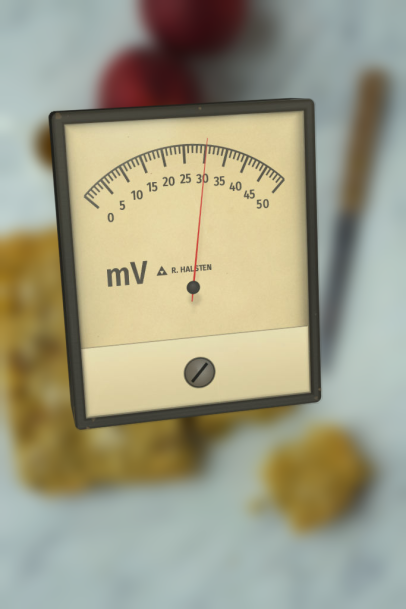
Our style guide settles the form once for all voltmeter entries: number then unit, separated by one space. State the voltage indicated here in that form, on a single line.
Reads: 30 mV
